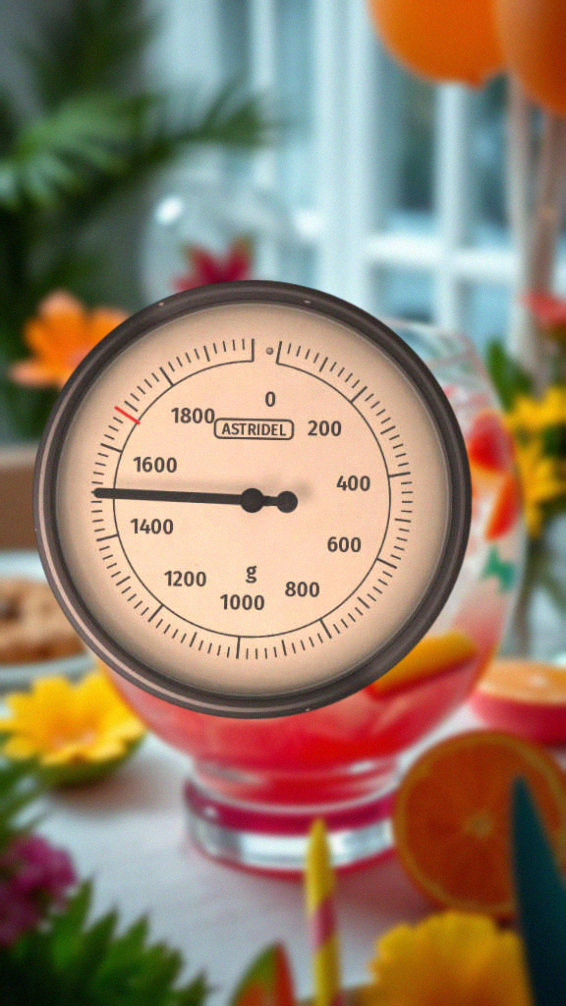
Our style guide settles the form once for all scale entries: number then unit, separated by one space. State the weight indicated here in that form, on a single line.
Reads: 1500 g
